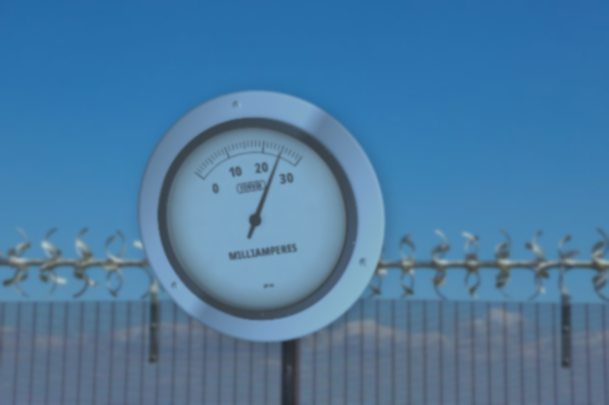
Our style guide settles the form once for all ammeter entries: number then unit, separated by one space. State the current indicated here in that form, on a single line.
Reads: 25 mA
